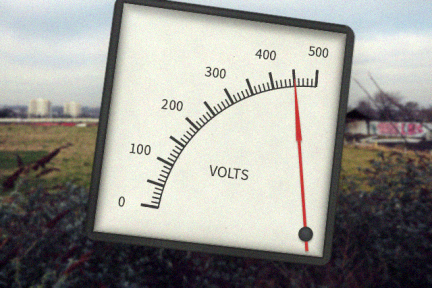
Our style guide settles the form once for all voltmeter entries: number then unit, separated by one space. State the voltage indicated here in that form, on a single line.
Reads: 450 V
